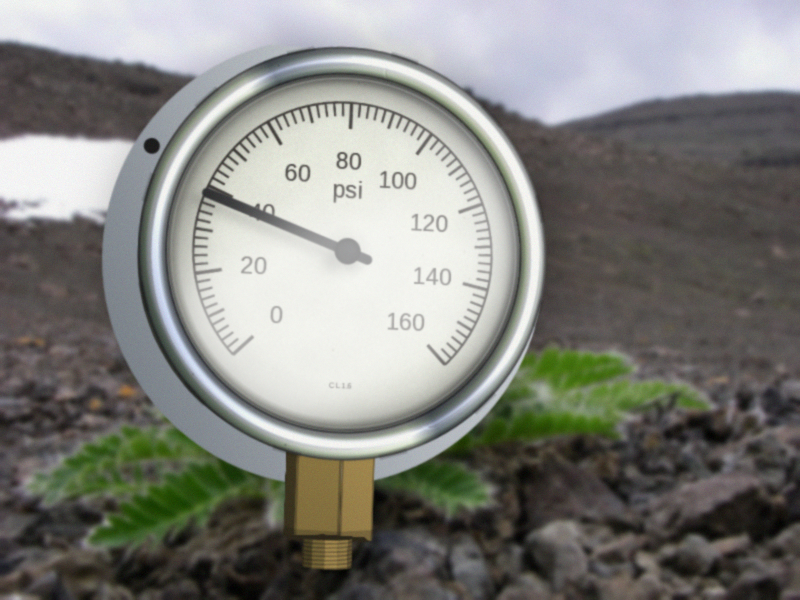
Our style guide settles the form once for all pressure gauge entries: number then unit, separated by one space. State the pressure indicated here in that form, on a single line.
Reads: 38 psi
